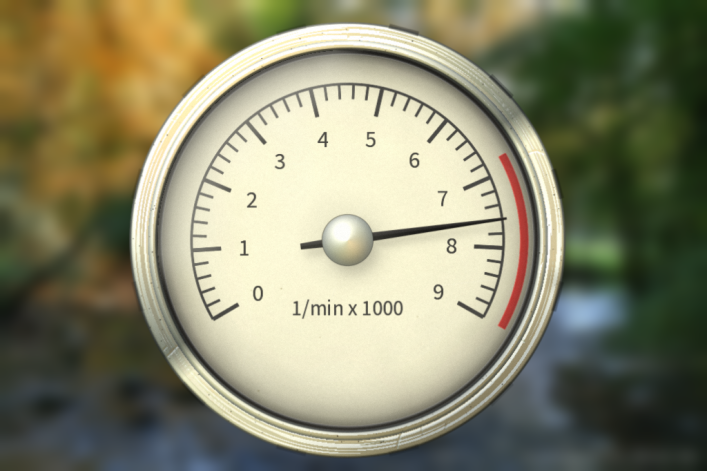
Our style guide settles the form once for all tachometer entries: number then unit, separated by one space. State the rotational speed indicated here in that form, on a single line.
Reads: 7600 rpm
